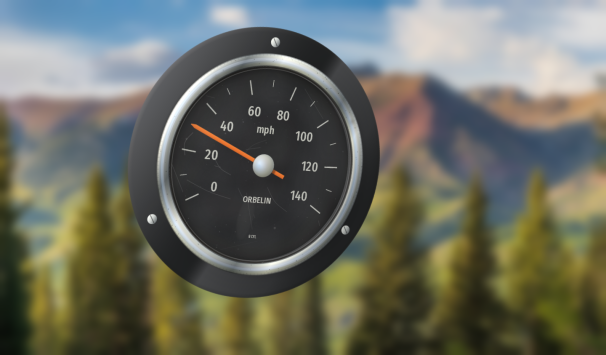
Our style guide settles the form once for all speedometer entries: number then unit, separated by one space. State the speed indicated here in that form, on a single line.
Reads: 30 mph
